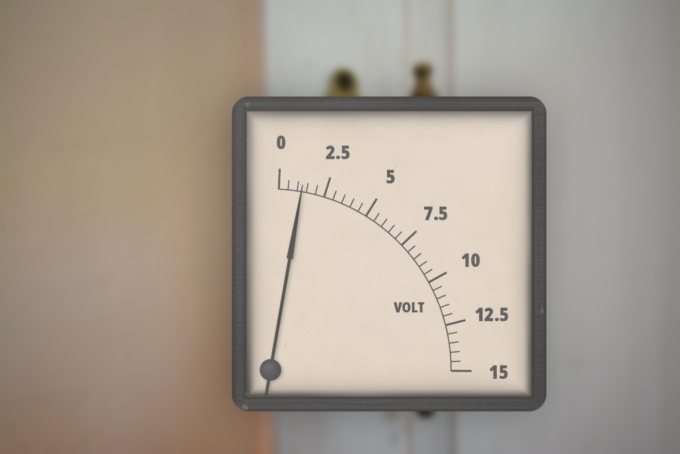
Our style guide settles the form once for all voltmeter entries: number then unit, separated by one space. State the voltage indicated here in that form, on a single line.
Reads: 1.25 V
